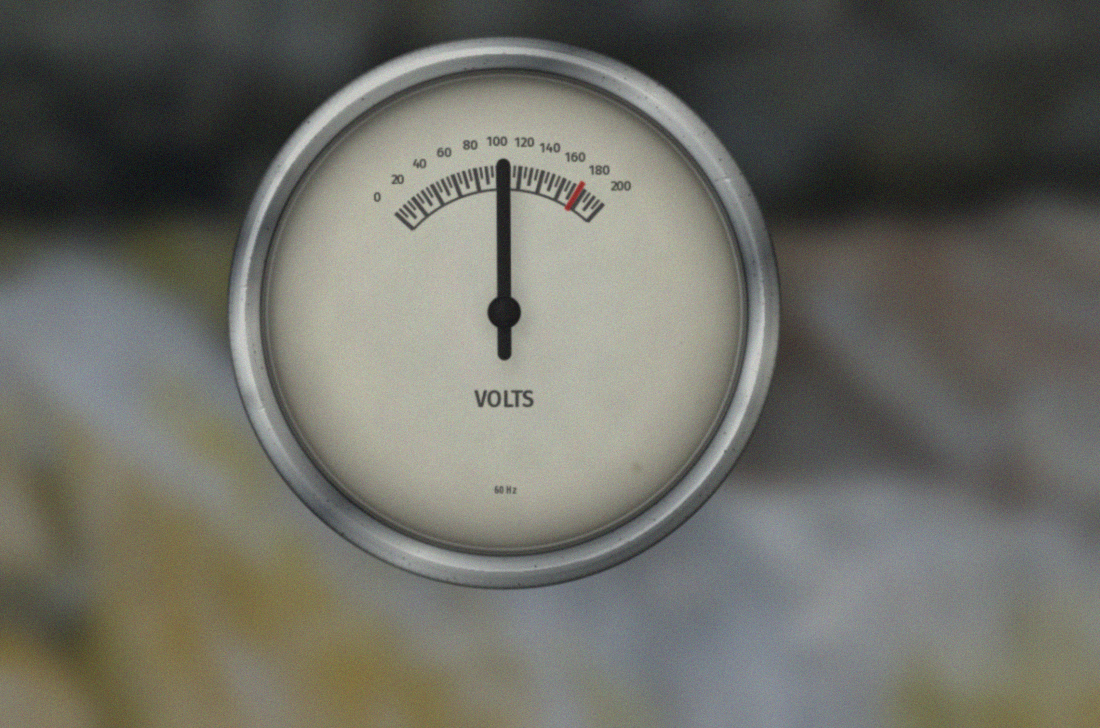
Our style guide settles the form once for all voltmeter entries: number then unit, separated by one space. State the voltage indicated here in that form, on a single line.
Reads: 105 V
